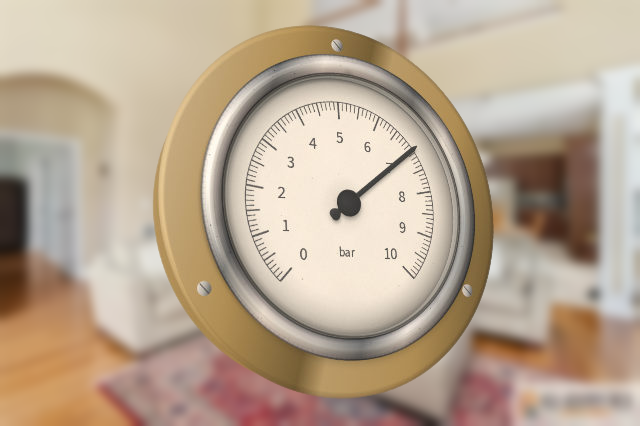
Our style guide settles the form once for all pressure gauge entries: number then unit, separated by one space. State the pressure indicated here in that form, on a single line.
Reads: 7 bar
